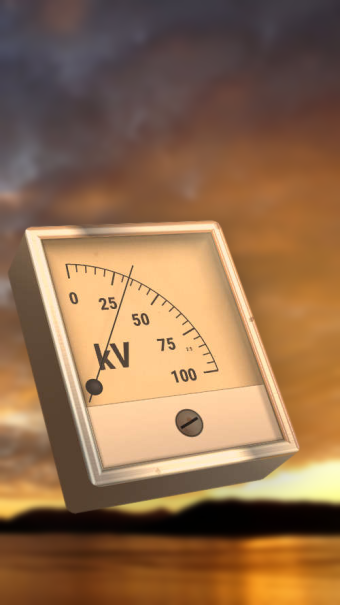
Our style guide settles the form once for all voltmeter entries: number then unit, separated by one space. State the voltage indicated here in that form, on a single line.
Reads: 32.5 kV
